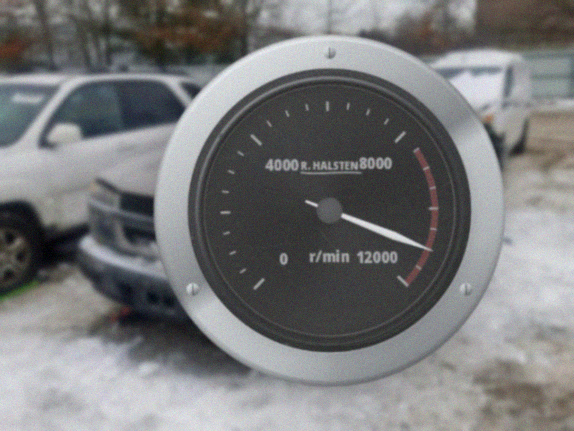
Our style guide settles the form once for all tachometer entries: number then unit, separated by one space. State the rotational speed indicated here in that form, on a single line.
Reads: 11000 rpm
